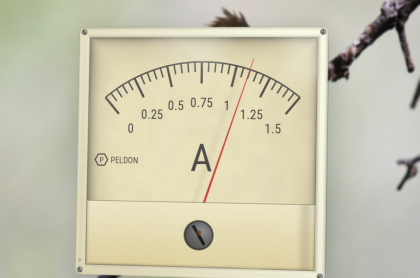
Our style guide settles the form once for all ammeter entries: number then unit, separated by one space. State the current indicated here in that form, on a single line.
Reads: 1.1 A
